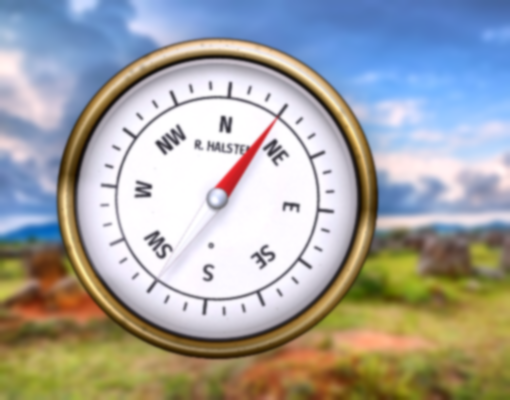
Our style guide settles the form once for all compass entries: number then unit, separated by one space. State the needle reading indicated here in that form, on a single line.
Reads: 30 °
